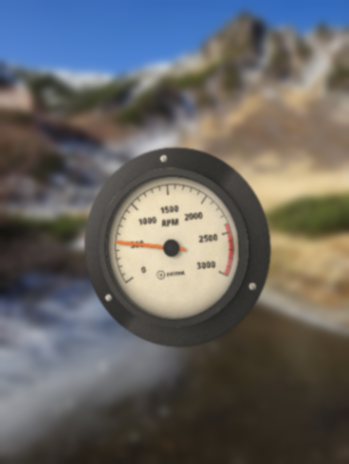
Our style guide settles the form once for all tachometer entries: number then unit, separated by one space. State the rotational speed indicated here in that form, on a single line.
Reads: 500 rpm
